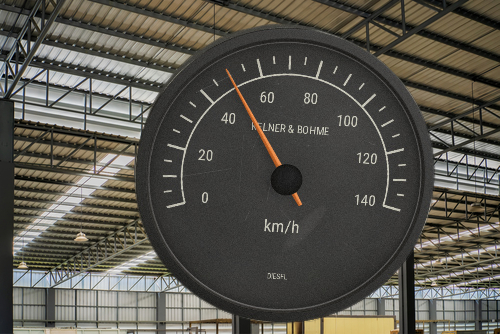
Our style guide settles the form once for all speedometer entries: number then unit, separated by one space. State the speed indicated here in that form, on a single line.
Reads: 50 km/h
